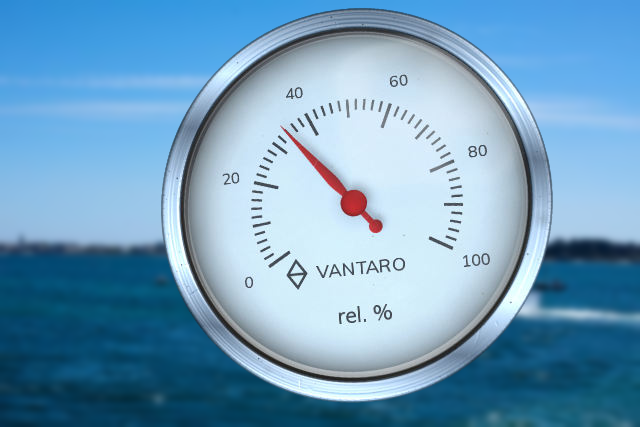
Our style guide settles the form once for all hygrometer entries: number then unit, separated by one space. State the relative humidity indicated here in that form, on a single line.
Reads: 34 %
